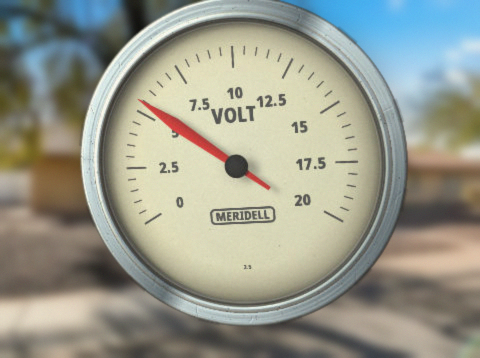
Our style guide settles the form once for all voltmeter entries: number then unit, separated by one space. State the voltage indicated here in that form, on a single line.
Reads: 5.5 V
